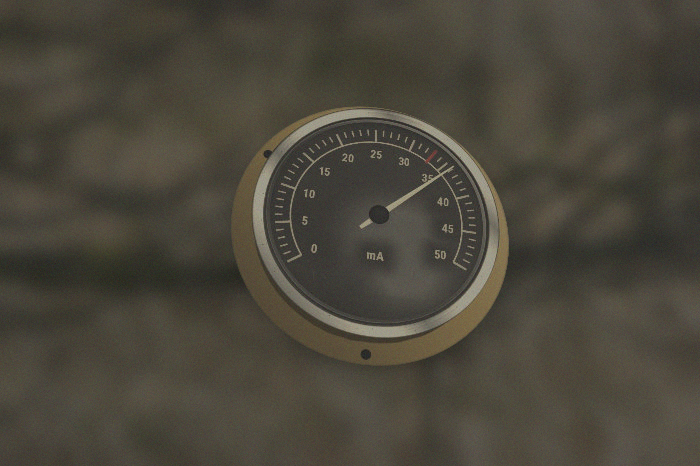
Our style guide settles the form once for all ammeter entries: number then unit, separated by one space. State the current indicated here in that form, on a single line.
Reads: 36 mA
